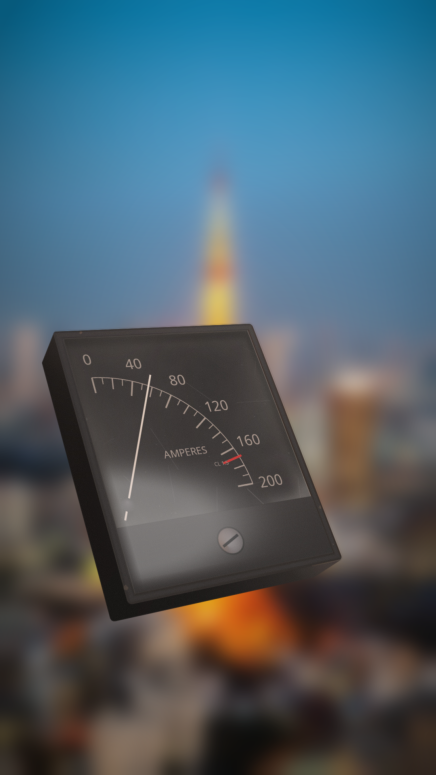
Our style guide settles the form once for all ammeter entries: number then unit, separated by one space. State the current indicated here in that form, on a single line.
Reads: 55 A
